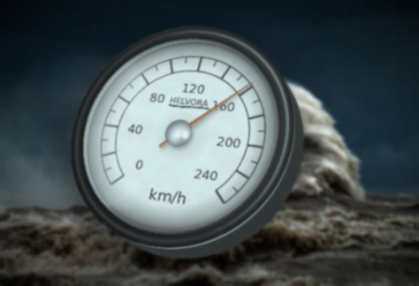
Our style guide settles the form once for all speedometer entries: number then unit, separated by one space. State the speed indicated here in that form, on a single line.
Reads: 160 km/h
